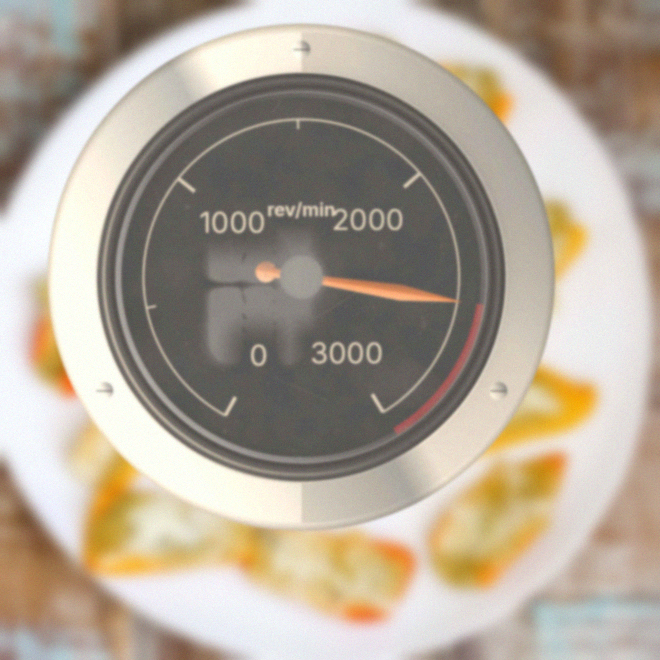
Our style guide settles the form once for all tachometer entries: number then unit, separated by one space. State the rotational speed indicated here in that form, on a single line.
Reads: 2500 rpm
